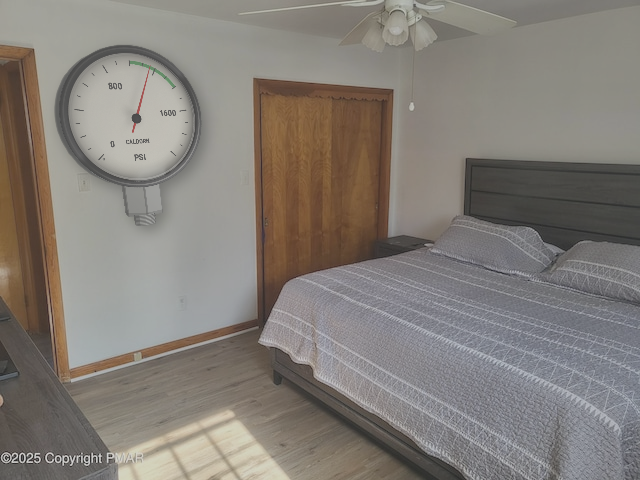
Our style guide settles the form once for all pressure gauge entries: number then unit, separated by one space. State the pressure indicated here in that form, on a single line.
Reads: 1150 psi
